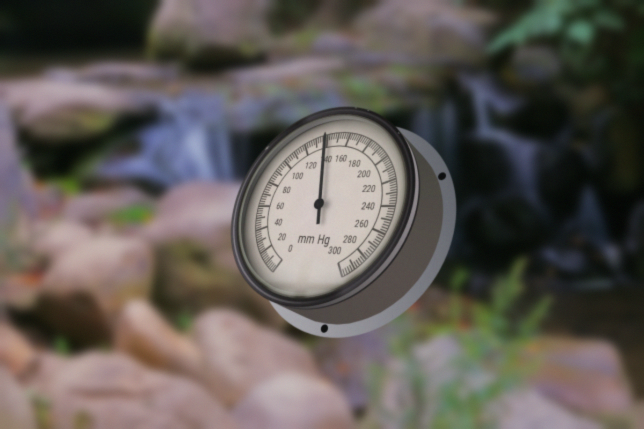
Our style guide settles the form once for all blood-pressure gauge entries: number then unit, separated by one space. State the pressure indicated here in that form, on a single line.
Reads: 140 mmHg
